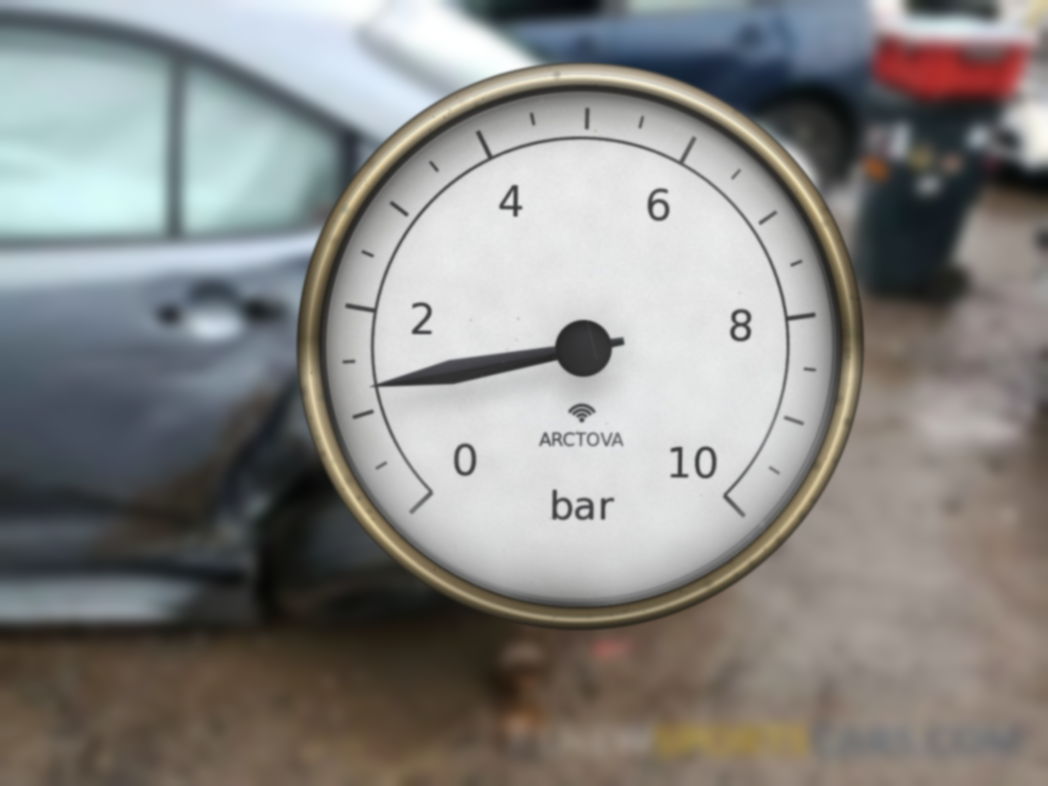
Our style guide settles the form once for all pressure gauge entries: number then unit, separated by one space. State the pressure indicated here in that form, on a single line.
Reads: 1.25 bar
